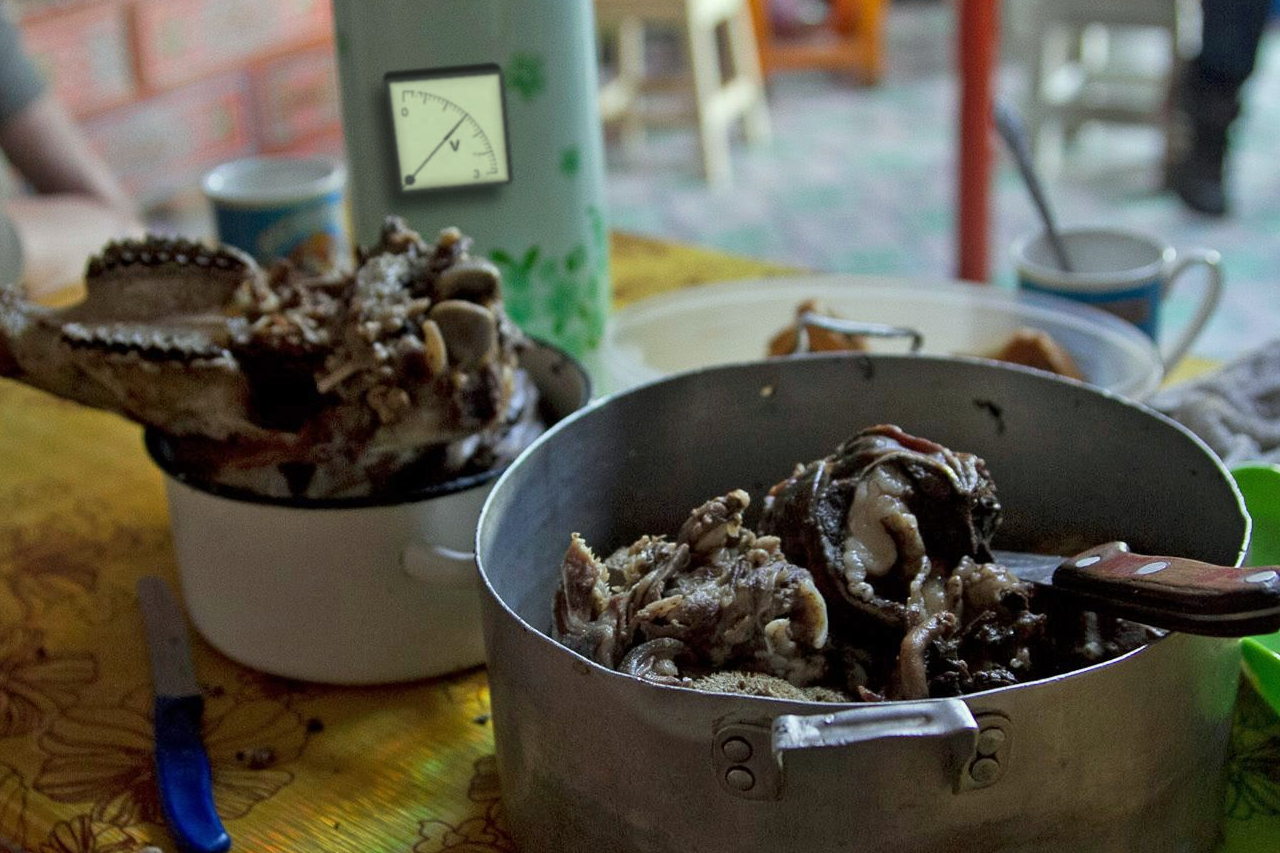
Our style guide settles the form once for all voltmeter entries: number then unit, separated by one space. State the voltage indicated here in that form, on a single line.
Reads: 1.5 V
